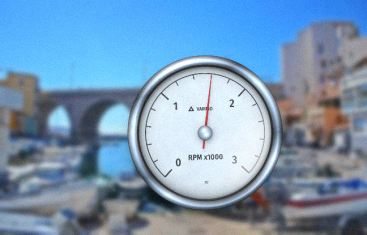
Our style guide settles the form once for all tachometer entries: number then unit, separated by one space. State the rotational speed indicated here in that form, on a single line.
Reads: 1600 rpm
